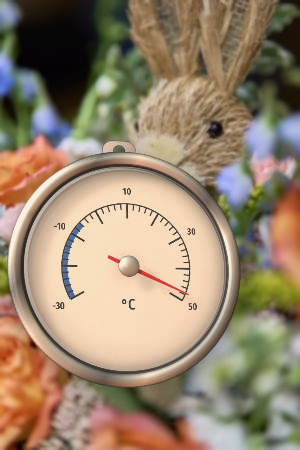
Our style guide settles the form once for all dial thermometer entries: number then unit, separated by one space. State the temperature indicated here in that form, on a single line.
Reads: 48 °C
